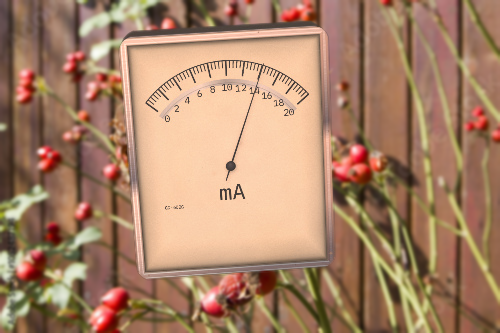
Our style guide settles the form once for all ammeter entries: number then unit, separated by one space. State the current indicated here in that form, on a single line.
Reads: 14 mA
